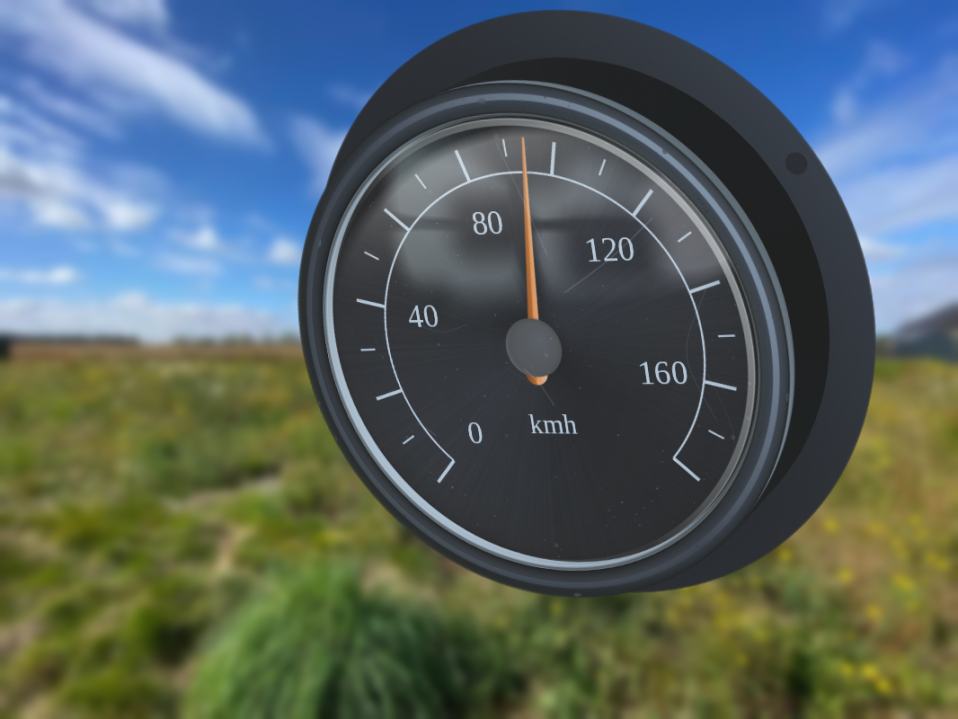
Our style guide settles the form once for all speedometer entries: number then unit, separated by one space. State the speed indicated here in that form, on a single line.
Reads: 95 km/h
